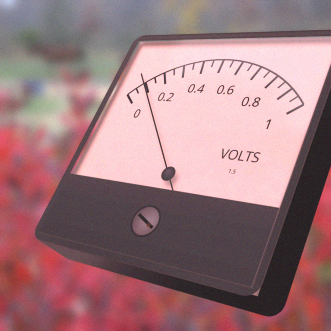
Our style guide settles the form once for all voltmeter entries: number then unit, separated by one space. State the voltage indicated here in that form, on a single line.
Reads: 0.1 V
